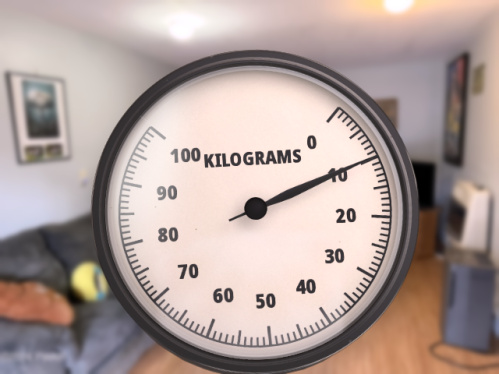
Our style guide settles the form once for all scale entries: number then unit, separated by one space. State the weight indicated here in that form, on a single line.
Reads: 10 kg
